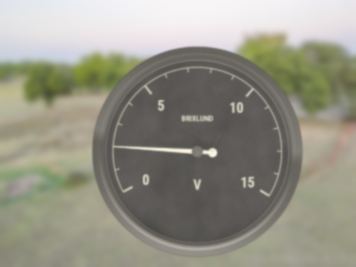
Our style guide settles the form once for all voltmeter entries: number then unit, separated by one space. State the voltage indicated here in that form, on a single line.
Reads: 2 V
